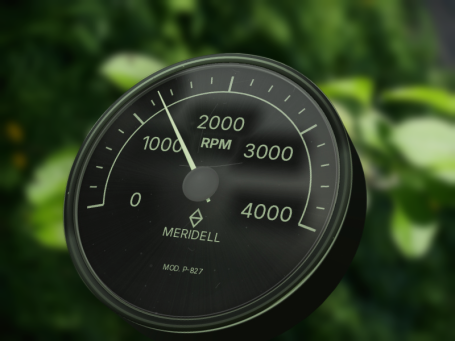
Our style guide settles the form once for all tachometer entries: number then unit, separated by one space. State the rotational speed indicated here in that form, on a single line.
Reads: 1300 rpm
